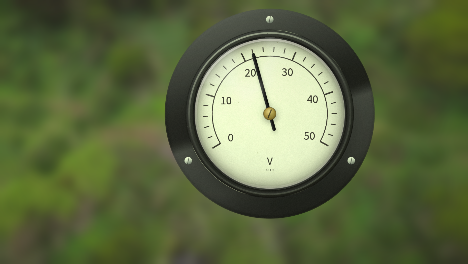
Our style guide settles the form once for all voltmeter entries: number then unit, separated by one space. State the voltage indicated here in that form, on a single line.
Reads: 22 V
